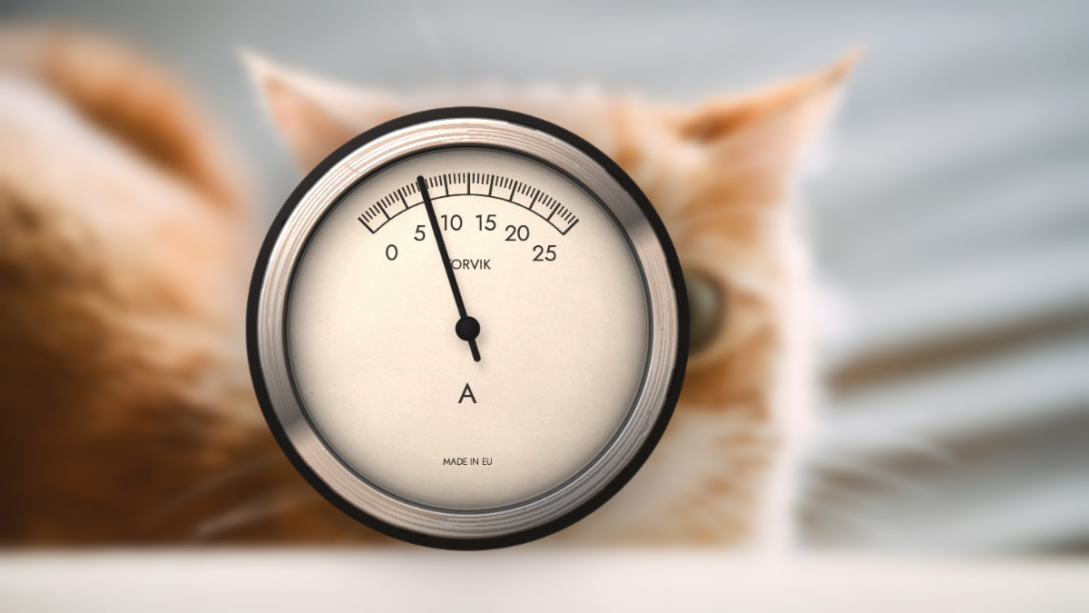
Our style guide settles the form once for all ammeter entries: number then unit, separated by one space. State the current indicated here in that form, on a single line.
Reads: 7.5 A
